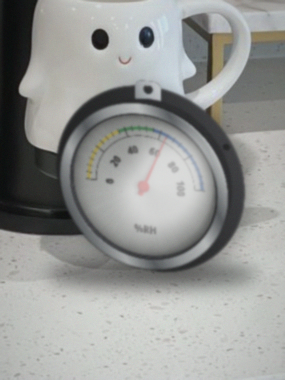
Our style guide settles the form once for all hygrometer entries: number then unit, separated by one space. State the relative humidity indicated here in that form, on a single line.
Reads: 64 %
